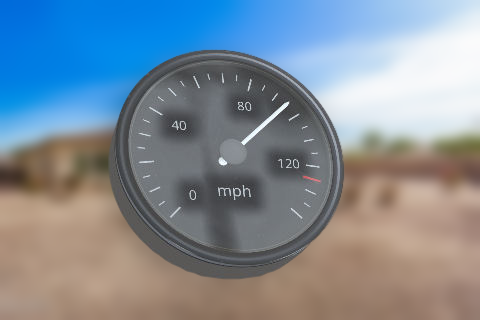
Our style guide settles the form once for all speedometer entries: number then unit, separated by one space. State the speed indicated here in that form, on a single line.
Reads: 95 mph
